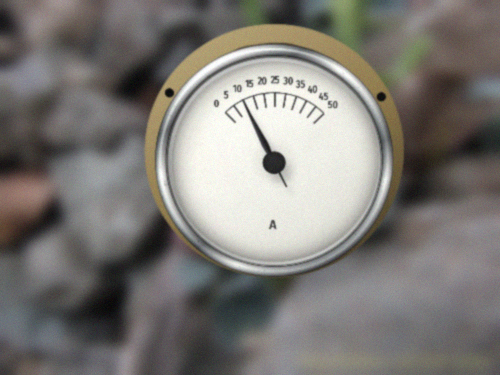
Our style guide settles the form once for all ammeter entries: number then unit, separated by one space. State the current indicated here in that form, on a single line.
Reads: 10 A
